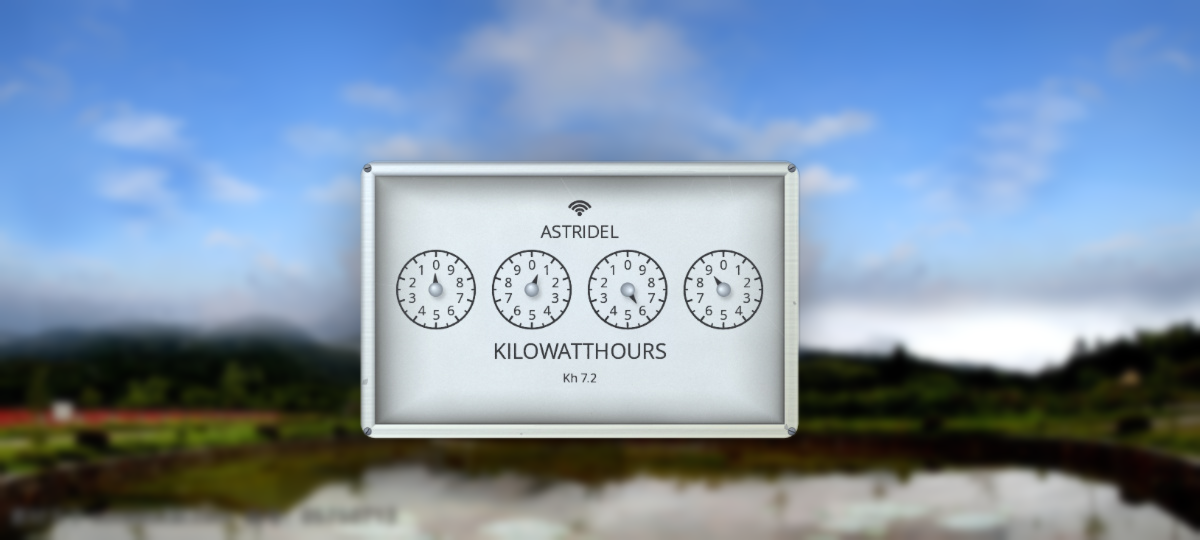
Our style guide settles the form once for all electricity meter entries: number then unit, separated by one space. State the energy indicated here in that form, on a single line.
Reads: 59 kWh
